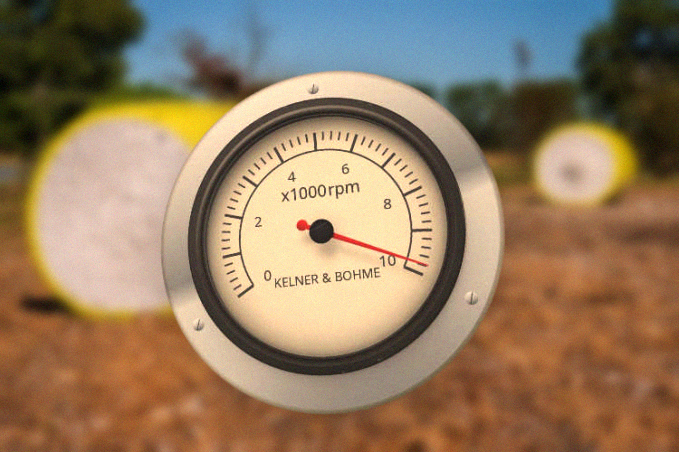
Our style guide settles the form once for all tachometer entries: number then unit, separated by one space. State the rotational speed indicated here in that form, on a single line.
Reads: 9800 rpm
